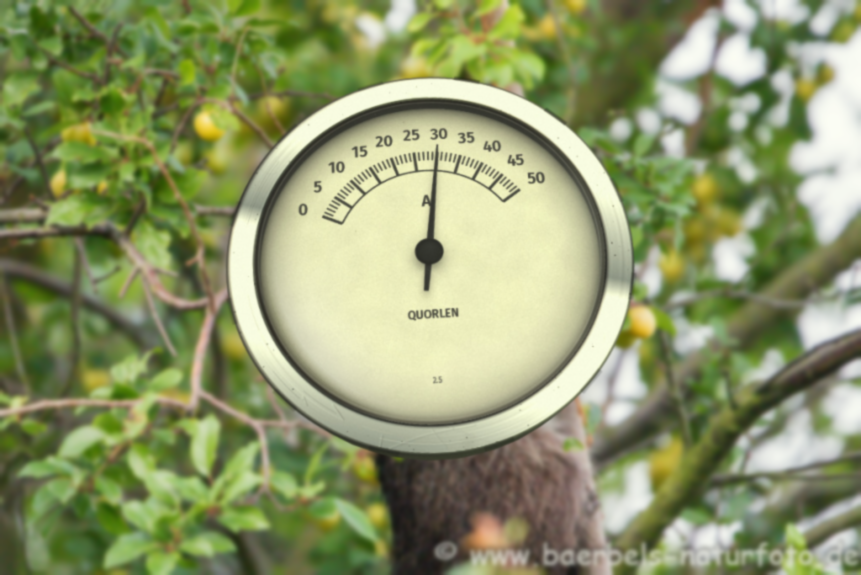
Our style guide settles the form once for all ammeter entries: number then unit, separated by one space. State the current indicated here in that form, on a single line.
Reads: 30 A
